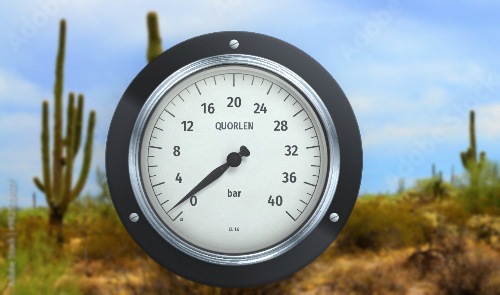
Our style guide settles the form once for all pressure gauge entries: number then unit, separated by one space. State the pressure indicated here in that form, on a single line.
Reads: 1 bar
